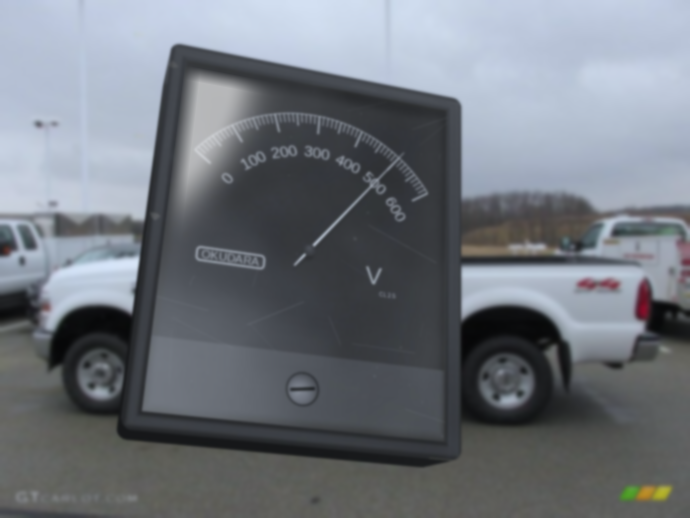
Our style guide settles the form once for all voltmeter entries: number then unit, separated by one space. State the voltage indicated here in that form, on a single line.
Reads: 500 V
